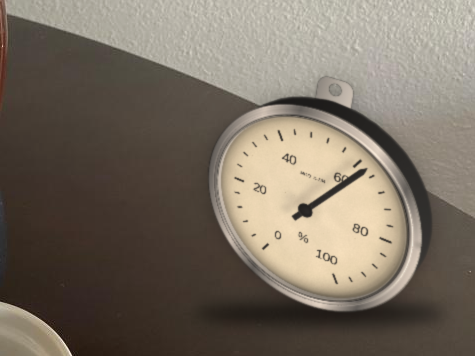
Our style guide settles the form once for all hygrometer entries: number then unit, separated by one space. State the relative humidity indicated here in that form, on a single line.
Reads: 62 %
